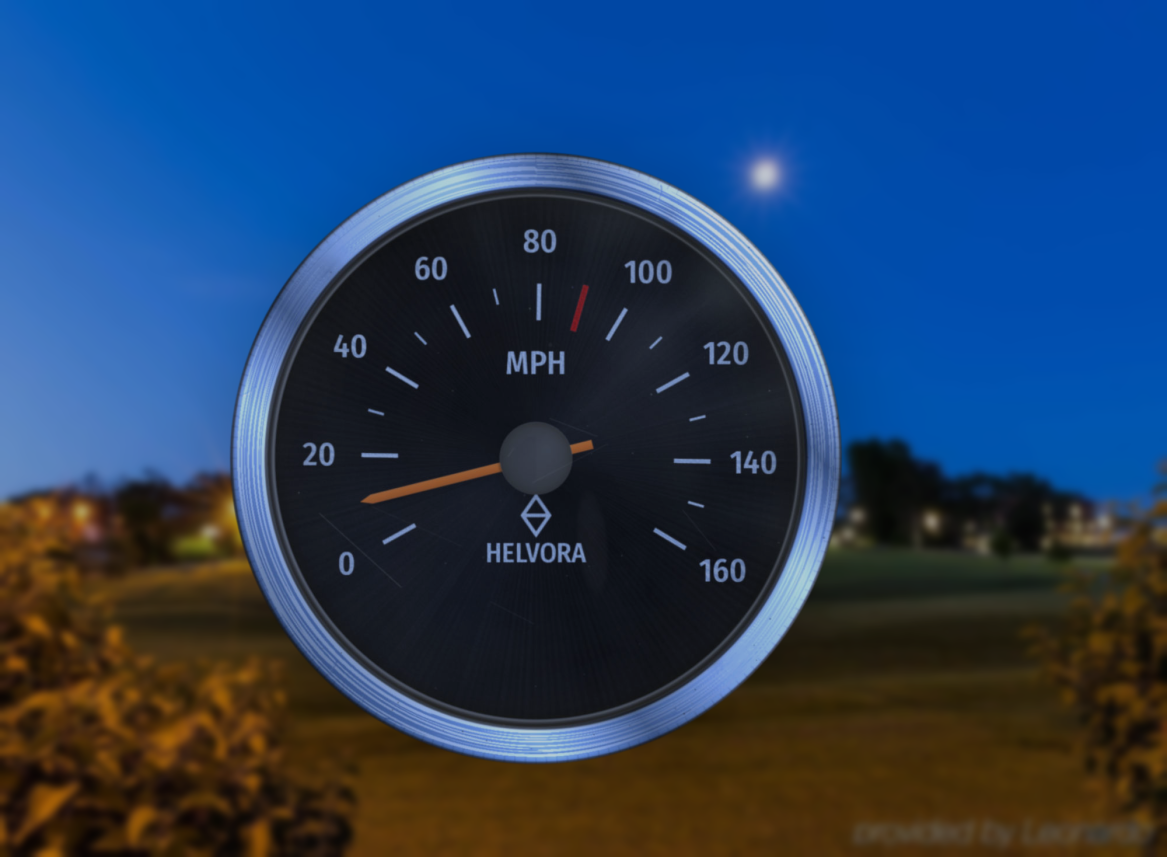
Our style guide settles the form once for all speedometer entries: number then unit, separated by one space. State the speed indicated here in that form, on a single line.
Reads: 10 mph
